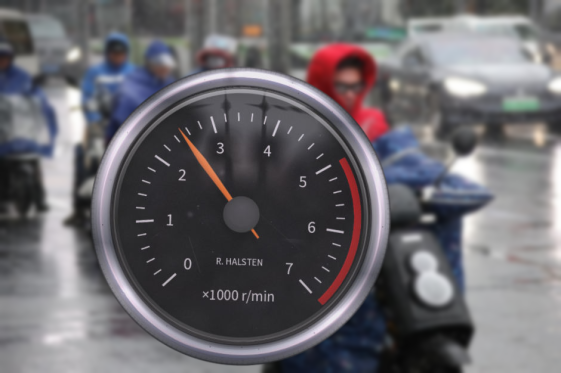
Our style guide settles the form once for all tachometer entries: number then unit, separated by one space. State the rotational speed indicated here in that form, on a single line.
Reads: 2500 rpm
